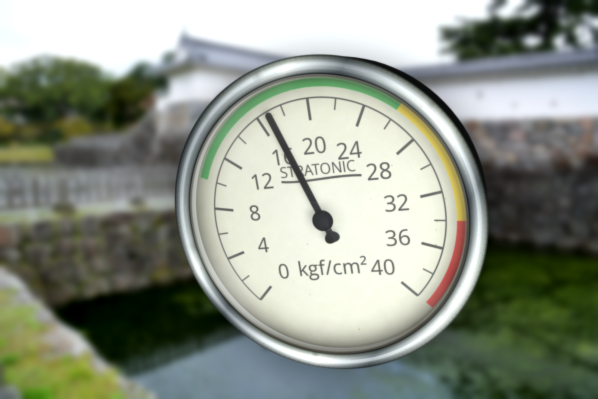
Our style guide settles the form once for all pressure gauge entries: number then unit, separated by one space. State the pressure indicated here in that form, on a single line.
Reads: 17 kg/cm²
